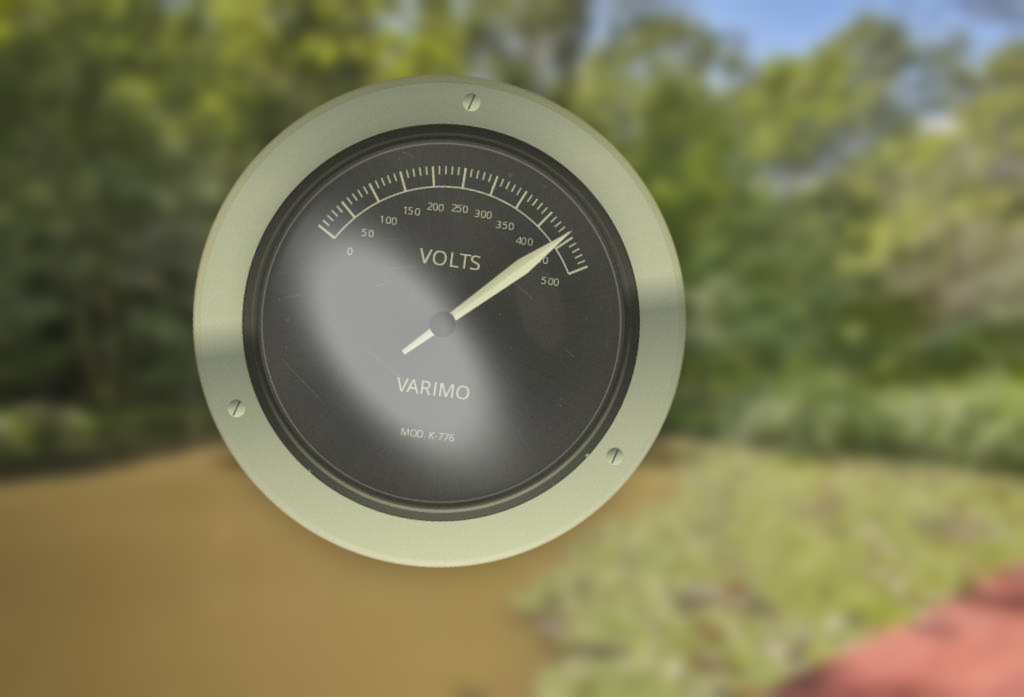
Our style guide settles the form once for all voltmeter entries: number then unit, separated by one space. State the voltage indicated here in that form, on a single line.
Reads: 440 V
